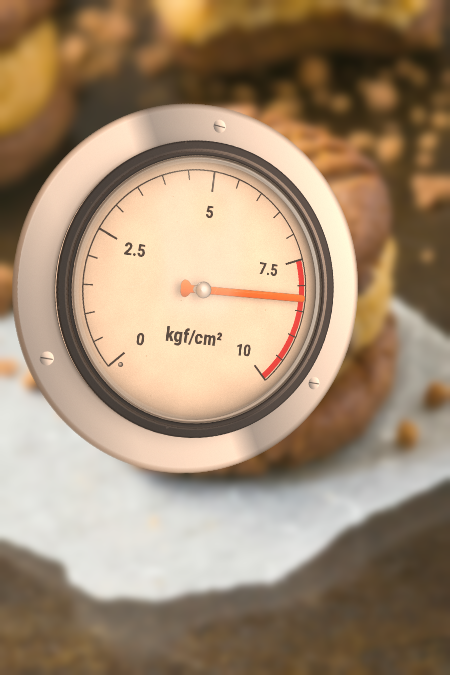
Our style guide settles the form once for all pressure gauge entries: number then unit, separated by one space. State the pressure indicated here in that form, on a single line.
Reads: 8.25 kg/cm²
